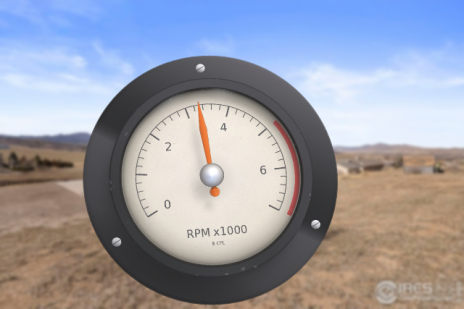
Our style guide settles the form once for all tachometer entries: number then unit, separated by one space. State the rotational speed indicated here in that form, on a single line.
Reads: 3300 rpm
